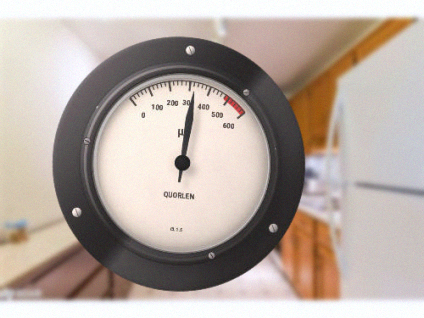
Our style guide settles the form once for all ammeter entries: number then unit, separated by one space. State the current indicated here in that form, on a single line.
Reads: 320 µA
